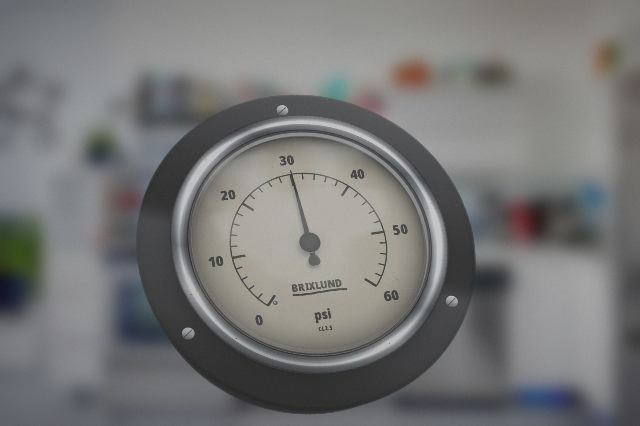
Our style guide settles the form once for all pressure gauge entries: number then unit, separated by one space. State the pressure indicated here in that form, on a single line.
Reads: 30 psi
